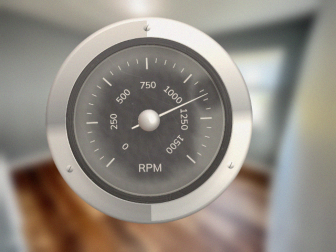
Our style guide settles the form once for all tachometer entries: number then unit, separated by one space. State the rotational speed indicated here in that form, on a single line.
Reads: 1125 rpm
